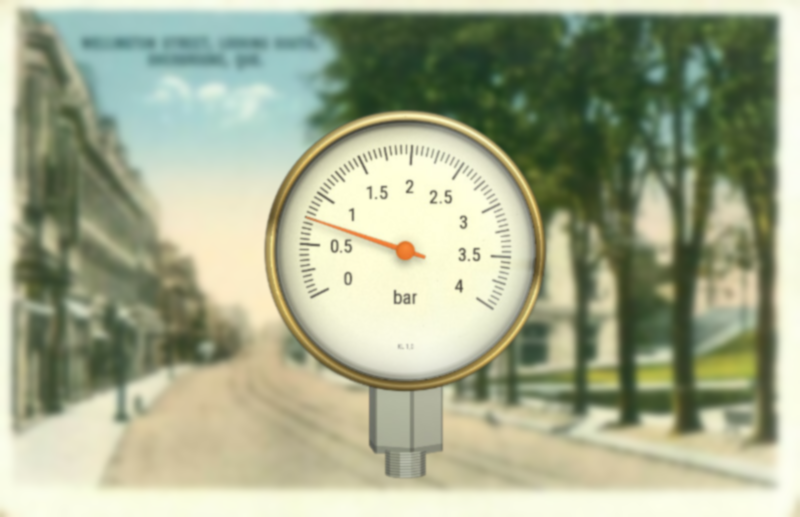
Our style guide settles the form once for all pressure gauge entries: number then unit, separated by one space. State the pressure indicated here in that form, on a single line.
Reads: 0.75 bar
